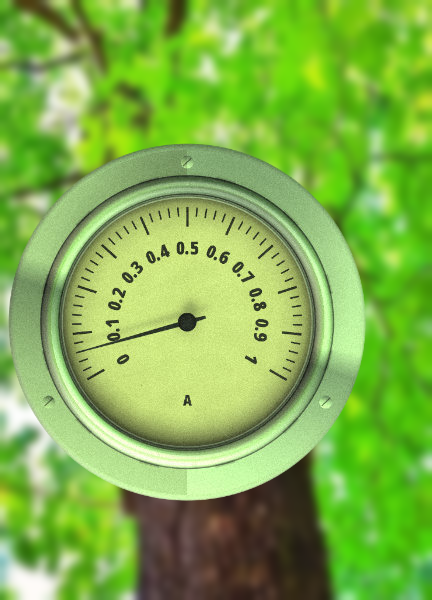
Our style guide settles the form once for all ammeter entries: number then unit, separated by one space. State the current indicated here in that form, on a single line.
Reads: 0.06 A
